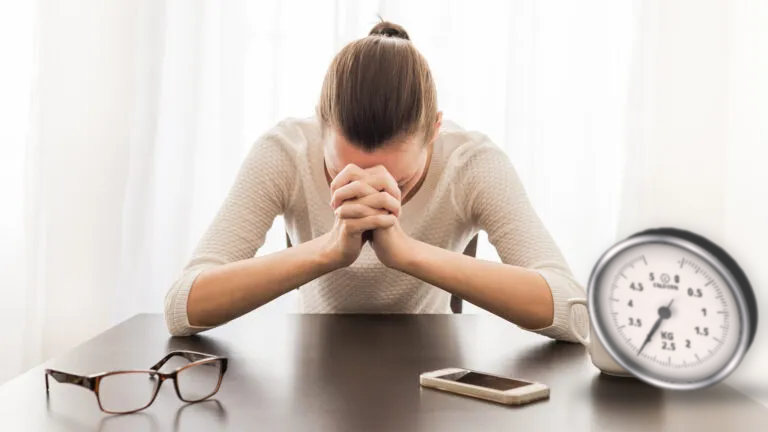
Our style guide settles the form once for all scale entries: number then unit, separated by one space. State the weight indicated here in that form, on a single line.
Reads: 3 kg
